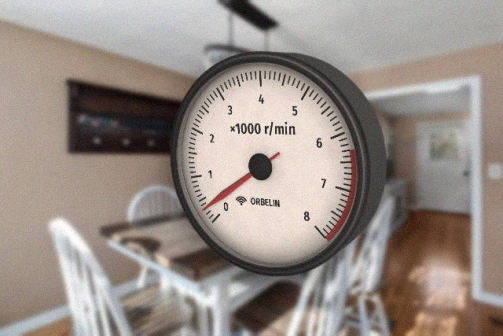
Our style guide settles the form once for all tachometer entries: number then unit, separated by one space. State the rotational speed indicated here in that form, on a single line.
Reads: 300 rpm
